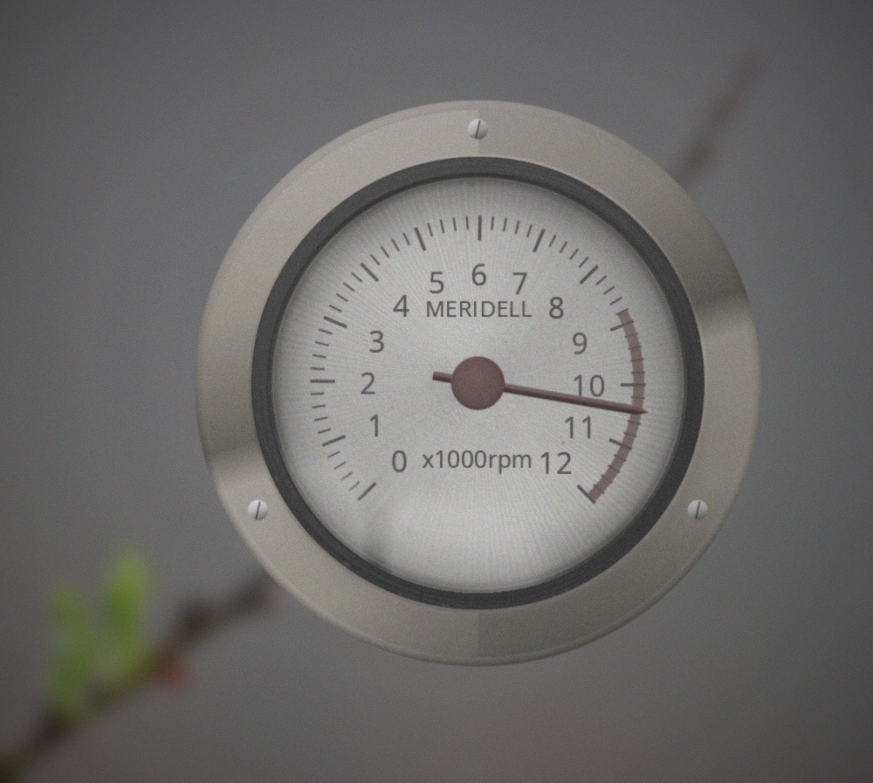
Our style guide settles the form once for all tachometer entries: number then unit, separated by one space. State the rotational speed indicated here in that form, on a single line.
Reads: 10400 rpm
